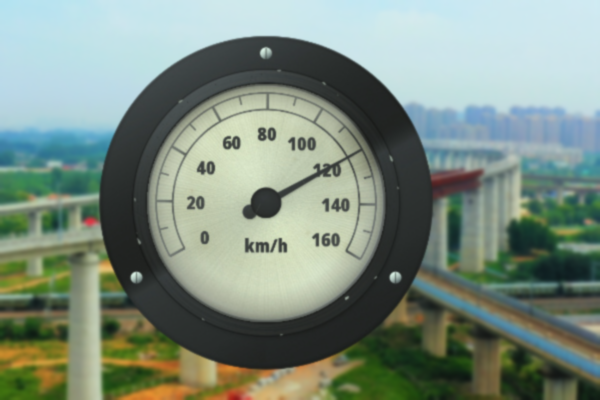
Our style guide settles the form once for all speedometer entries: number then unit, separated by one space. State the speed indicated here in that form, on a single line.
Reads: 120 km/h
